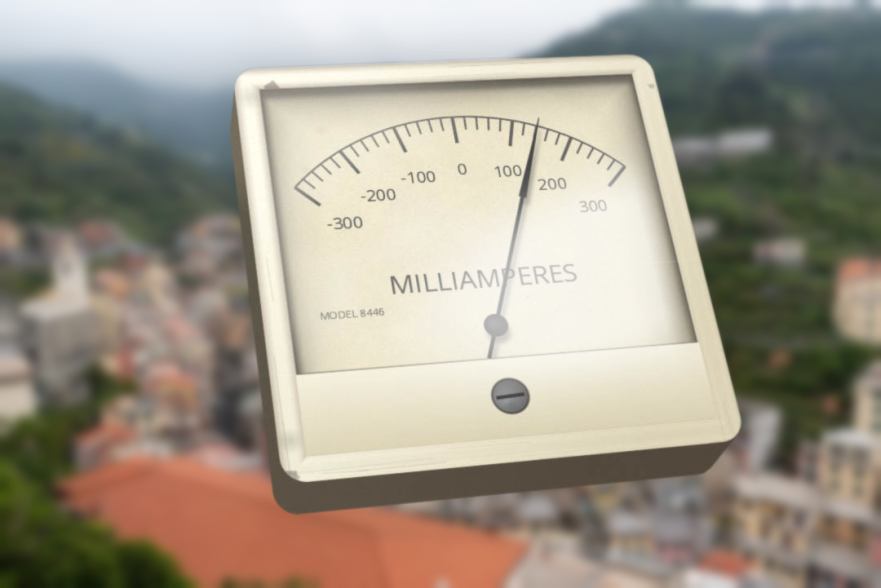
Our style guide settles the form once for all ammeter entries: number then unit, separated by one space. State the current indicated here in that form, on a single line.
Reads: 140 mA
